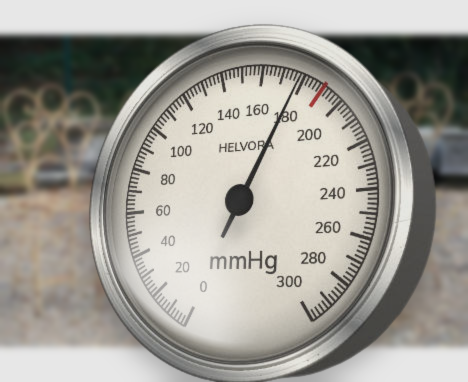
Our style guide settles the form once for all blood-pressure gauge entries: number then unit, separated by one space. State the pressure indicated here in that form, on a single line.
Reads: 180 mmHg
